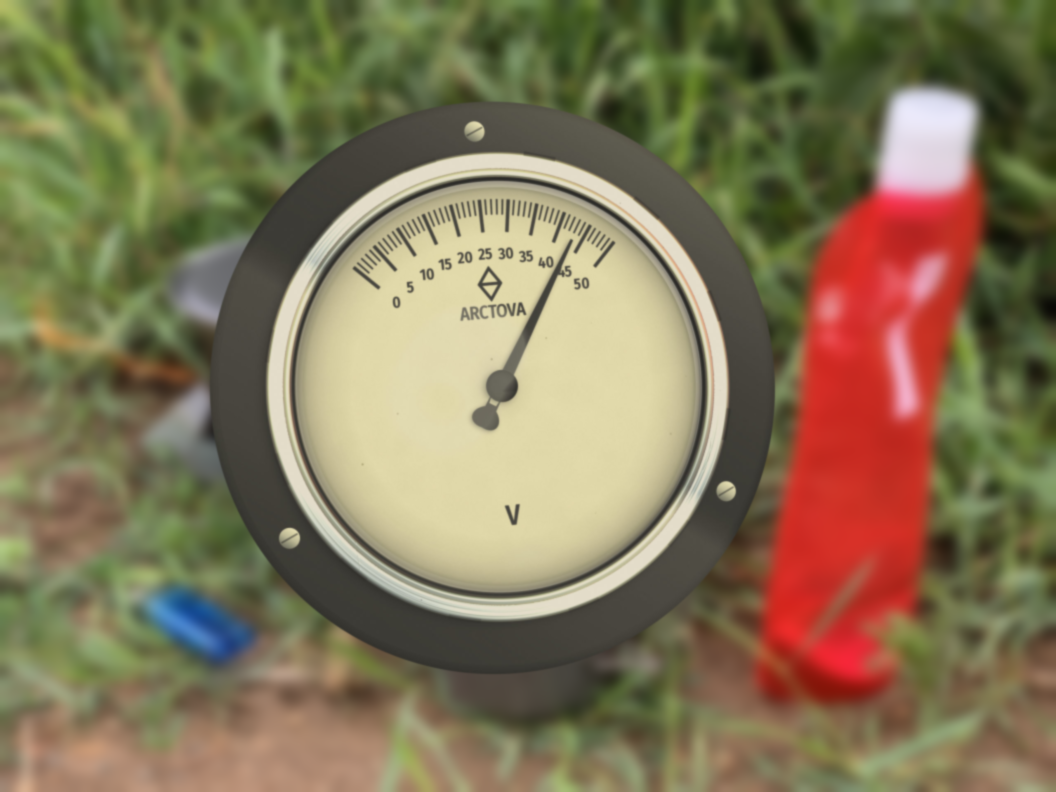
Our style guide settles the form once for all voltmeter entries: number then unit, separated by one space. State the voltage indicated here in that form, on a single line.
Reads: 43 V
